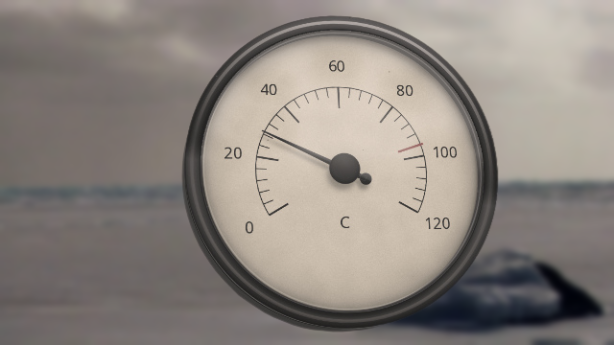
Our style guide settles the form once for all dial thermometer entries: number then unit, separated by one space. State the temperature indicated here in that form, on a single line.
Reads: 28 °C
